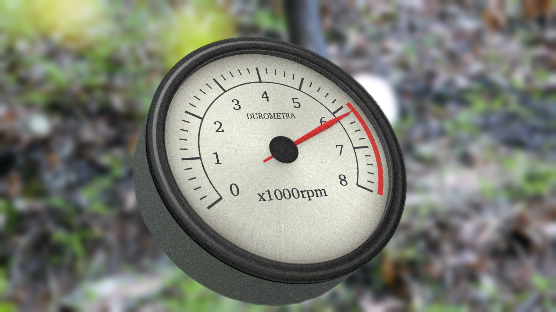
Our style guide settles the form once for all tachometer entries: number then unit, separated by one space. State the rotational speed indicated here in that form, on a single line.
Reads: 6200 rpm
